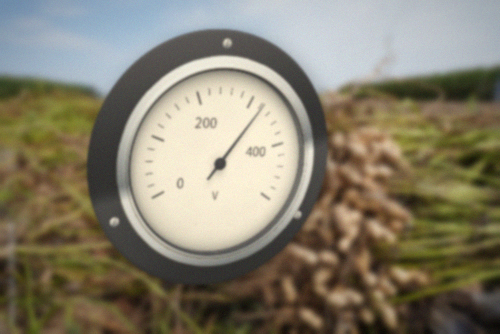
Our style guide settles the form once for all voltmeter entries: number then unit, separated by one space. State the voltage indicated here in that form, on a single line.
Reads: 320 V
